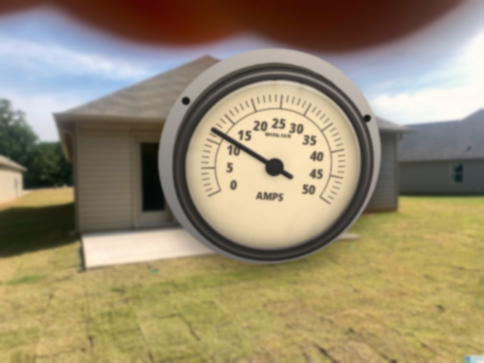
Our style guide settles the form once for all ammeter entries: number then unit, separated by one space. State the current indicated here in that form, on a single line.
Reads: 12 A
